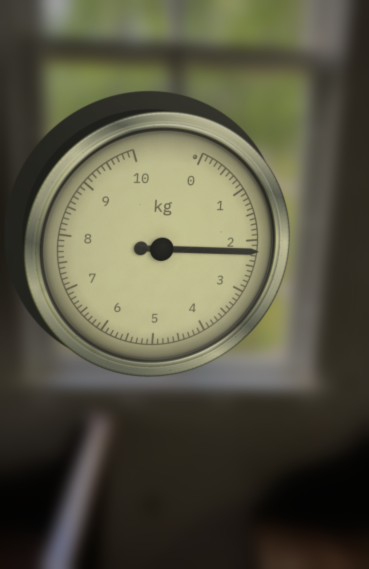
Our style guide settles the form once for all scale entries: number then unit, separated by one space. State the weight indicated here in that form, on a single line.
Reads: 2.2 kg
